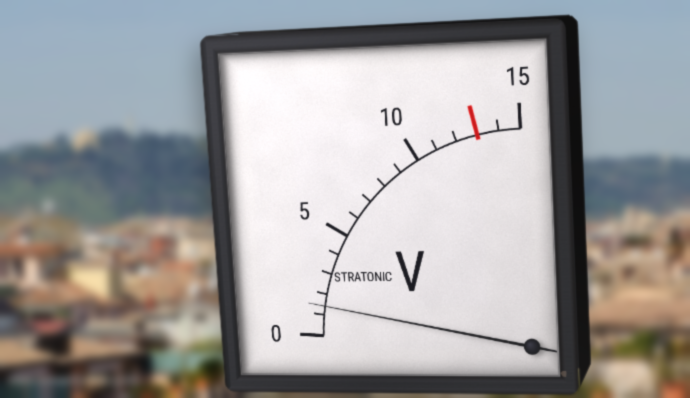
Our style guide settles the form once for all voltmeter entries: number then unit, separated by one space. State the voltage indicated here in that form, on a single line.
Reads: 1.5 V
